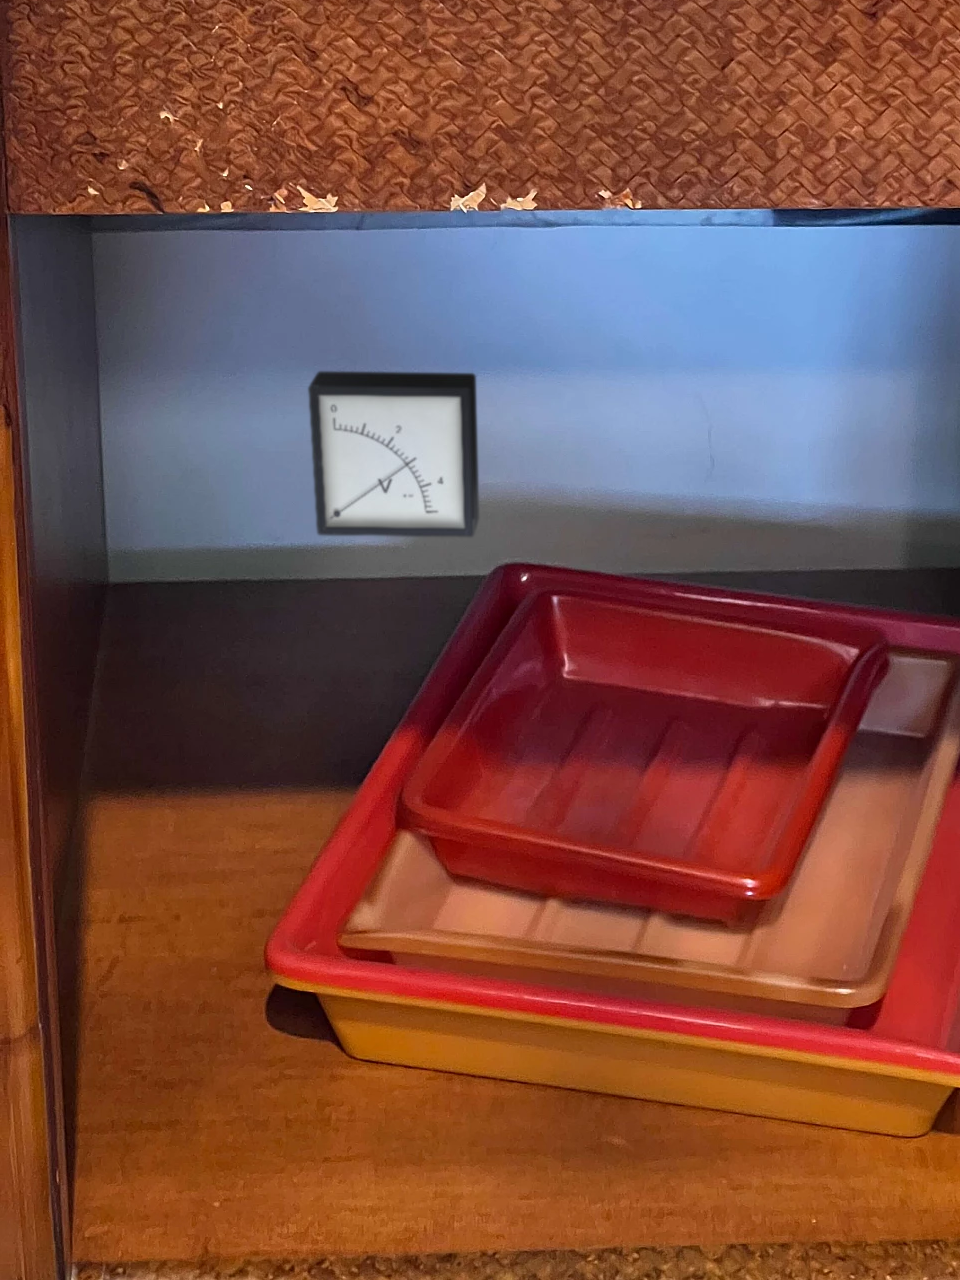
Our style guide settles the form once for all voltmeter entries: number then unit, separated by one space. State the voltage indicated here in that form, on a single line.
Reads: 3 V
